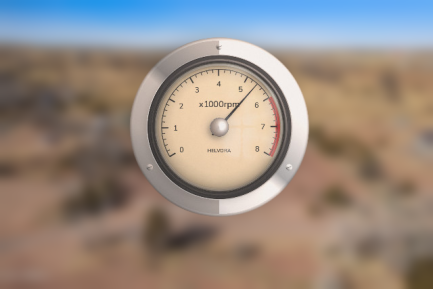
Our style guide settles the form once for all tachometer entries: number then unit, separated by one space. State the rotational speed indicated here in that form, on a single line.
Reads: 5400 rpm
